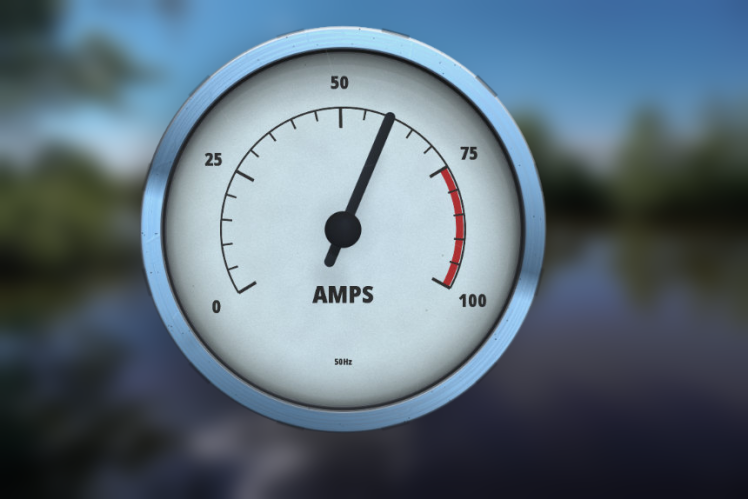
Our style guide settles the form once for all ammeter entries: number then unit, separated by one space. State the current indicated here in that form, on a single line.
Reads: 60 A
